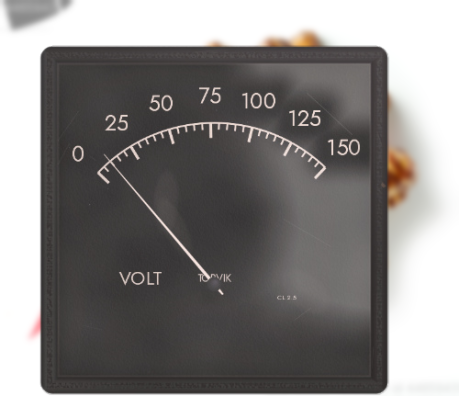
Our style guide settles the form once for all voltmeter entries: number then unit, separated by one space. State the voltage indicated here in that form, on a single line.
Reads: 10 V
